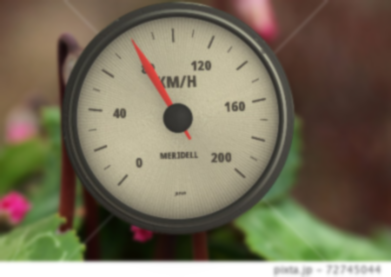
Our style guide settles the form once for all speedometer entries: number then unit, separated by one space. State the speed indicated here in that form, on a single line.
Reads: 80 km/h
